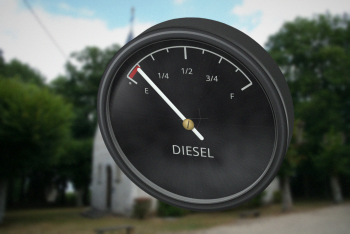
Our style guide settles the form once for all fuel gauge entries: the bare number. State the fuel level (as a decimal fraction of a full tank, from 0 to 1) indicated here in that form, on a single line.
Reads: 0.125
